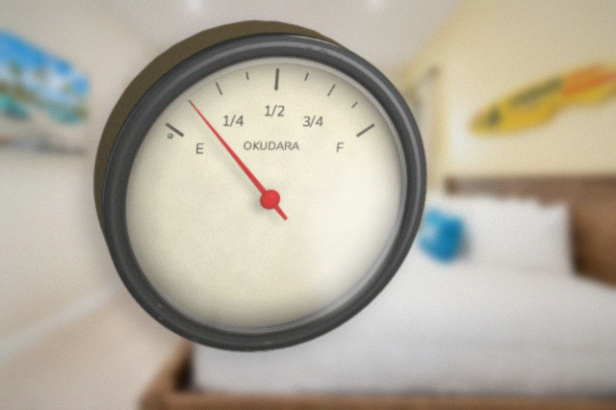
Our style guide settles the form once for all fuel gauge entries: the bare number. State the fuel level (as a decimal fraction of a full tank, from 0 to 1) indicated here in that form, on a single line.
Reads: 0.125
